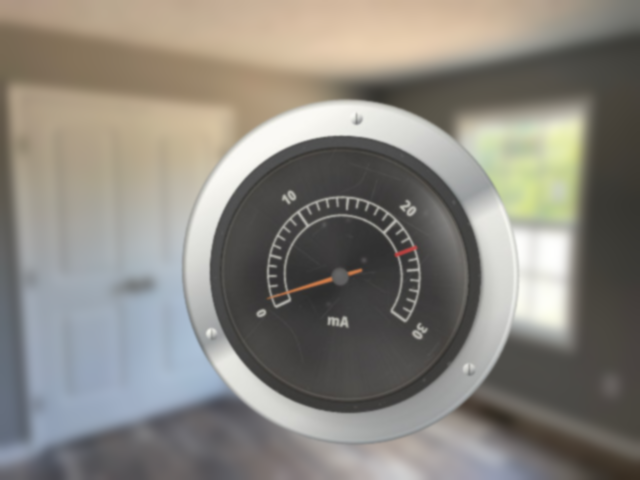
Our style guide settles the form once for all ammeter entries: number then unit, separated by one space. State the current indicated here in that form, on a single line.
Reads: 1 mA
